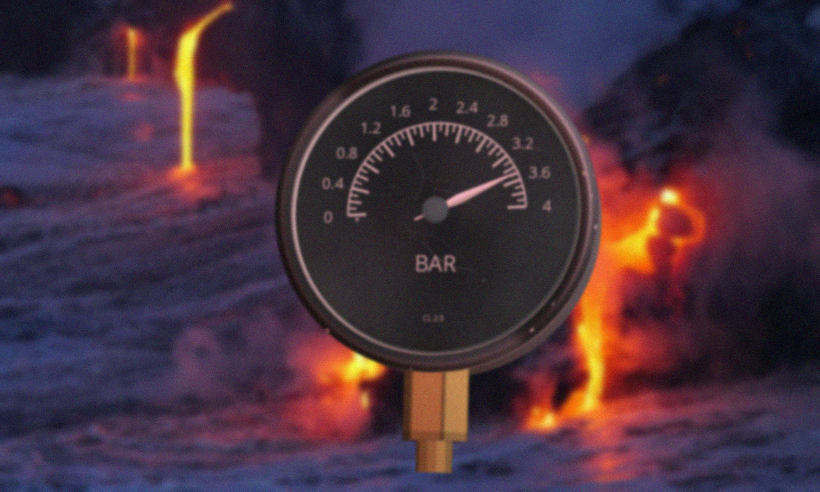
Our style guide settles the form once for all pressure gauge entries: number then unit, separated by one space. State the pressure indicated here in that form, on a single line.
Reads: 3.5 bar
